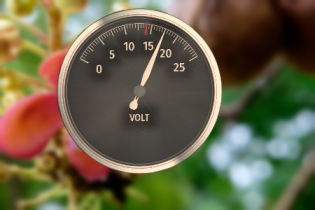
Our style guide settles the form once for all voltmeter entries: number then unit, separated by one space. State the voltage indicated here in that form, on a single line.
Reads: 17.5 V
